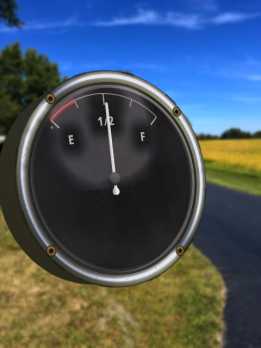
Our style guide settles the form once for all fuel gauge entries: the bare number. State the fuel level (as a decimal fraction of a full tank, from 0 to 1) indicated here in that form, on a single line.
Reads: 0.5
